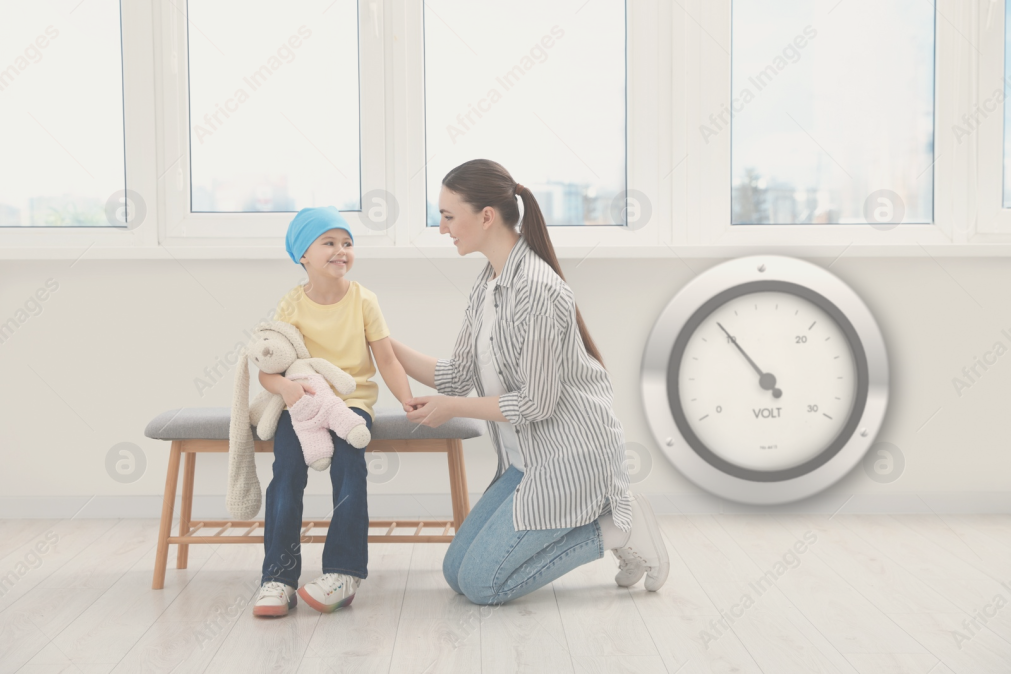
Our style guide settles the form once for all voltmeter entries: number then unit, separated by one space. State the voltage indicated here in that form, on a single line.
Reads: 10 V
